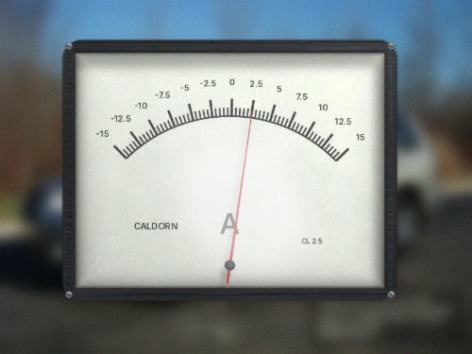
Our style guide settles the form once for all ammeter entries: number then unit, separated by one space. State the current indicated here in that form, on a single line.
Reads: 2.5 A
